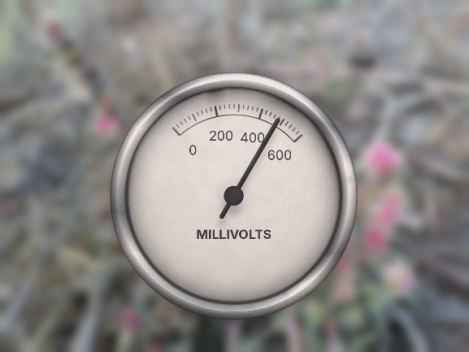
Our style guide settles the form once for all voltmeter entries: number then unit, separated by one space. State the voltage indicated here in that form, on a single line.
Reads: 480 mV
